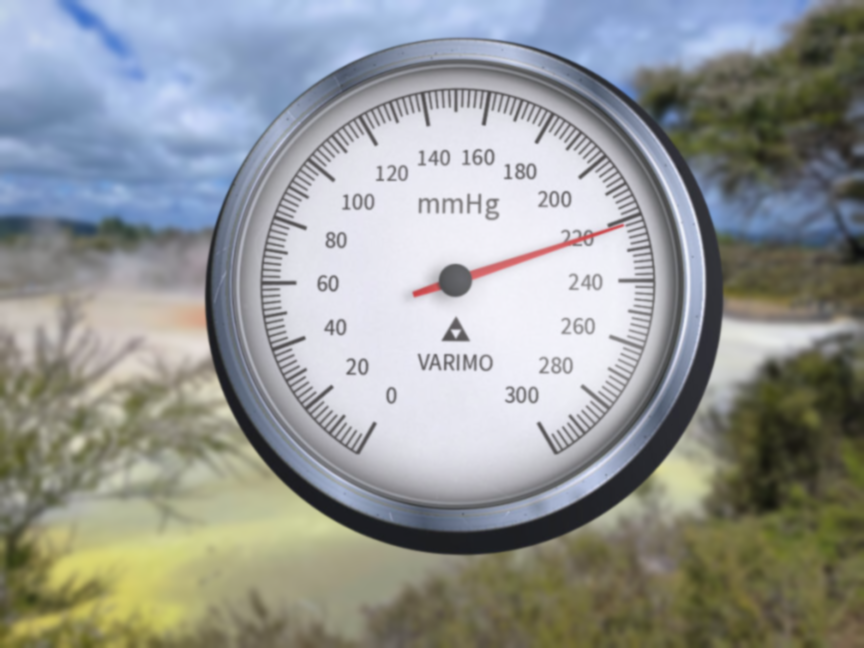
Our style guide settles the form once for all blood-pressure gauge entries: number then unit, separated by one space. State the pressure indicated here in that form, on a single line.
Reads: 222 mmHg
